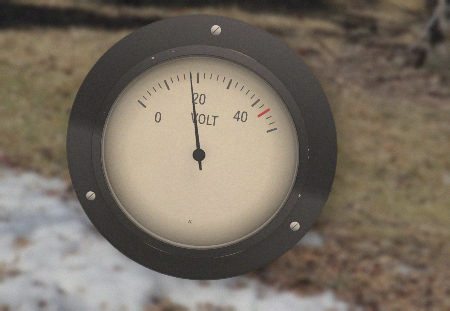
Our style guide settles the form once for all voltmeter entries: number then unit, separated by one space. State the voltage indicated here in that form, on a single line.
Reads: 18 V
